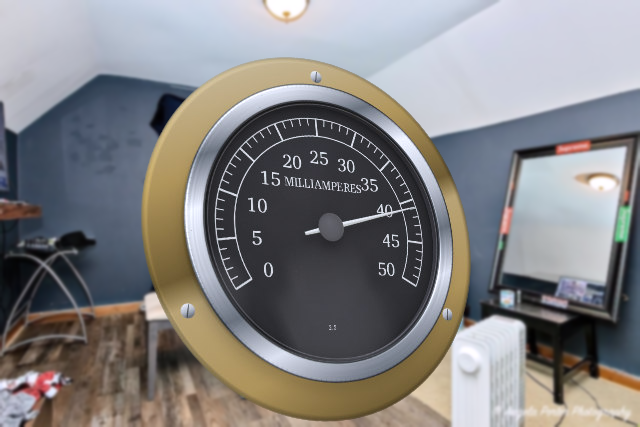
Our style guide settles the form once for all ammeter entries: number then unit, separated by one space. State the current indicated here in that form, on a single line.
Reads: 41 mA
